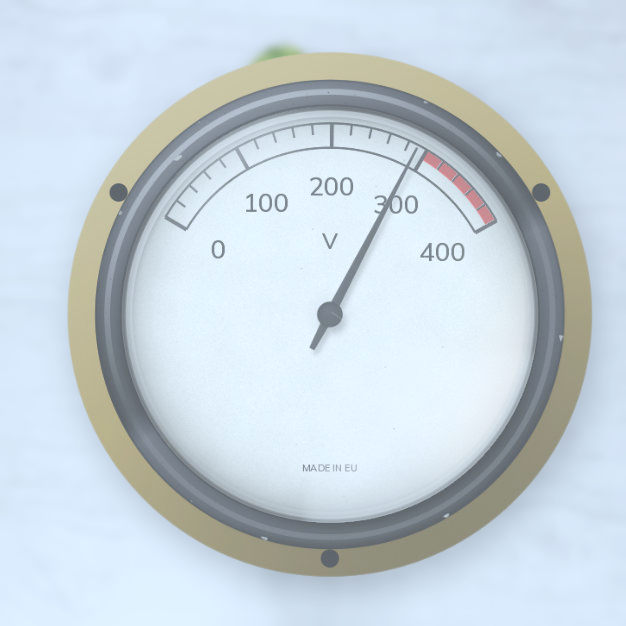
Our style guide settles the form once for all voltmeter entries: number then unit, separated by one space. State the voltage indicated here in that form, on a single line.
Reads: 290 V
